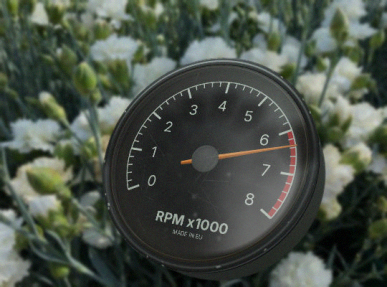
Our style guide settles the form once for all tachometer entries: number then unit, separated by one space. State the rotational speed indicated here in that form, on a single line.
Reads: 6400 rpm
